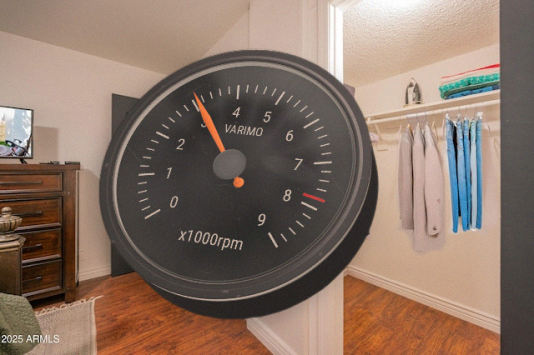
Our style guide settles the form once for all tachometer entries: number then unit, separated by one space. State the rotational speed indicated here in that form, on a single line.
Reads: 3100 rpm
